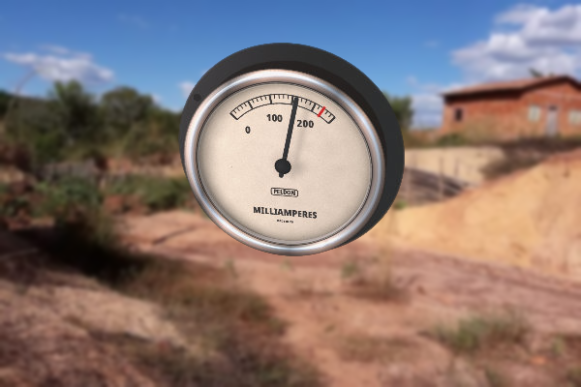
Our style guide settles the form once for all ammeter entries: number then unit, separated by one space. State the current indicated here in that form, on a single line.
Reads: 160 mA
